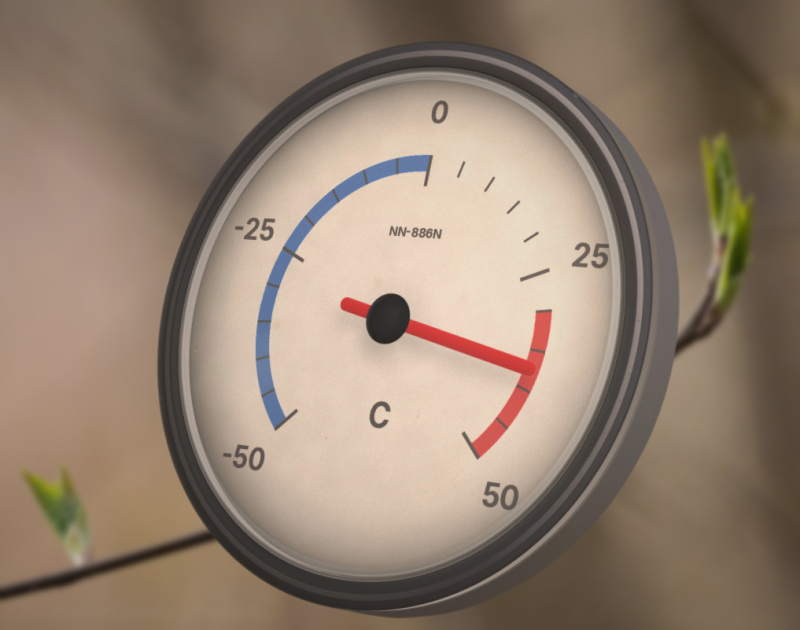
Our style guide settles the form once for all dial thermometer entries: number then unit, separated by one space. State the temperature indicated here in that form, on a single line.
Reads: 37.5 °C
